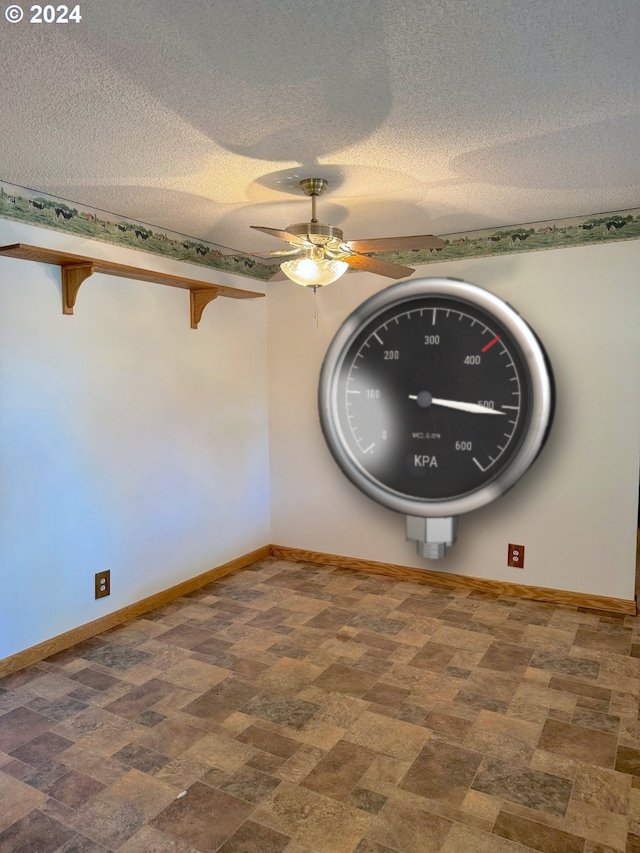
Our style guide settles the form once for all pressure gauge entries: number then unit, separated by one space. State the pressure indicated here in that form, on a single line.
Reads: 510 kPa
